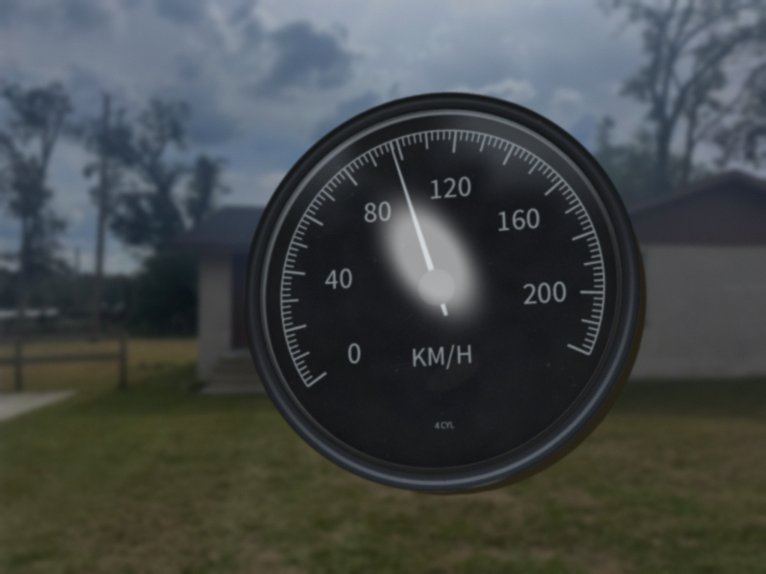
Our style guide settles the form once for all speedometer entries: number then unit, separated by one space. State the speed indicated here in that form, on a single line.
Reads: 98 km/h
